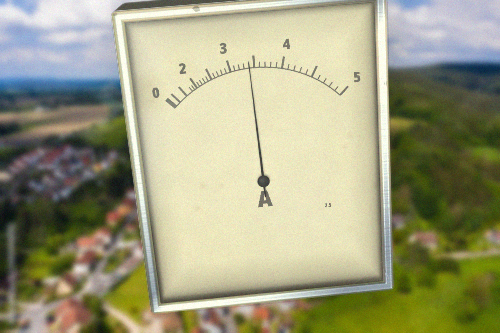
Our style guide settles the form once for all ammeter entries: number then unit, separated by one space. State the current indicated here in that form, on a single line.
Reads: 3.4 A
